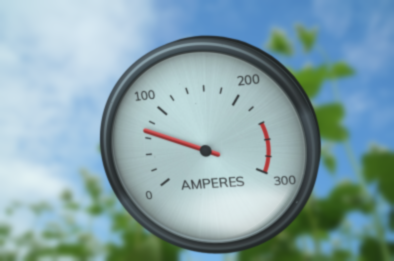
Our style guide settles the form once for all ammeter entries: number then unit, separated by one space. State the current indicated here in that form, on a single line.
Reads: 70 A
